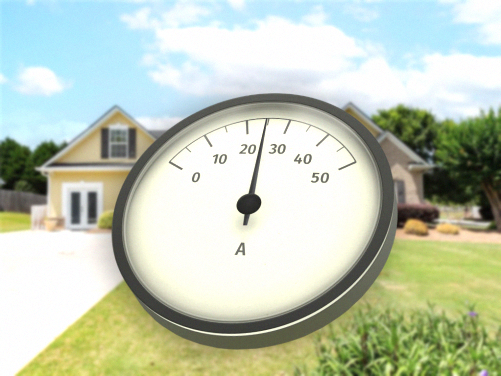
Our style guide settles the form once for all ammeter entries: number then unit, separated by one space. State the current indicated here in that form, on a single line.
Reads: 25 A
